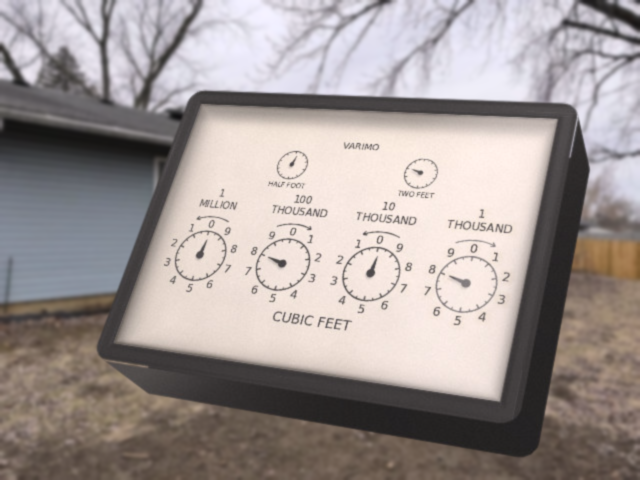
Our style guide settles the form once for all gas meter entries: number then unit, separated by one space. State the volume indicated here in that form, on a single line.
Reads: 979800 ft³
